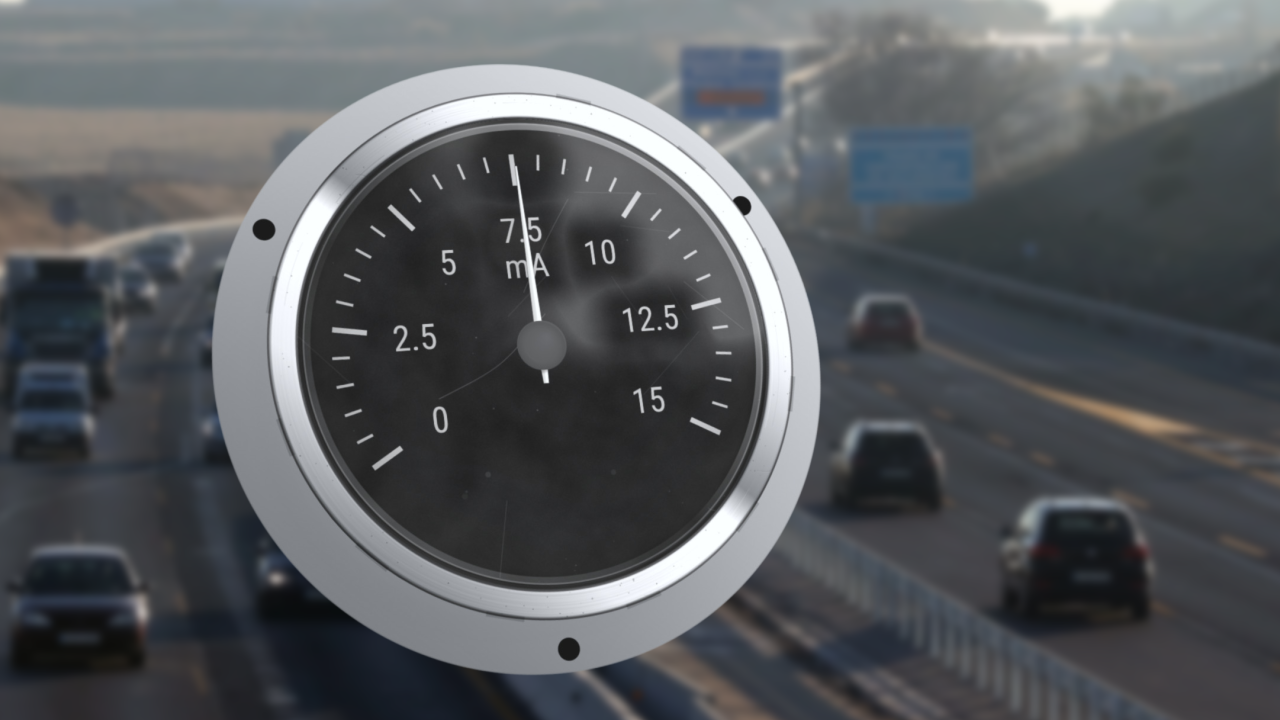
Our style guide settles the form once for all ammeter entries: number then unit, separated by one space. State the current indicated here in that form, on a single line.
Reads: 7.5 mA
